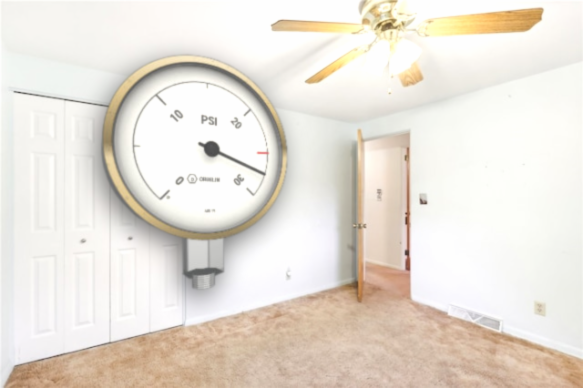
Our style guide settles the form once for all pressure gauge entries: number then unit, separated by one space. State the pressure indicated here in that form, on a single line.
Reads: 27.5 psi
